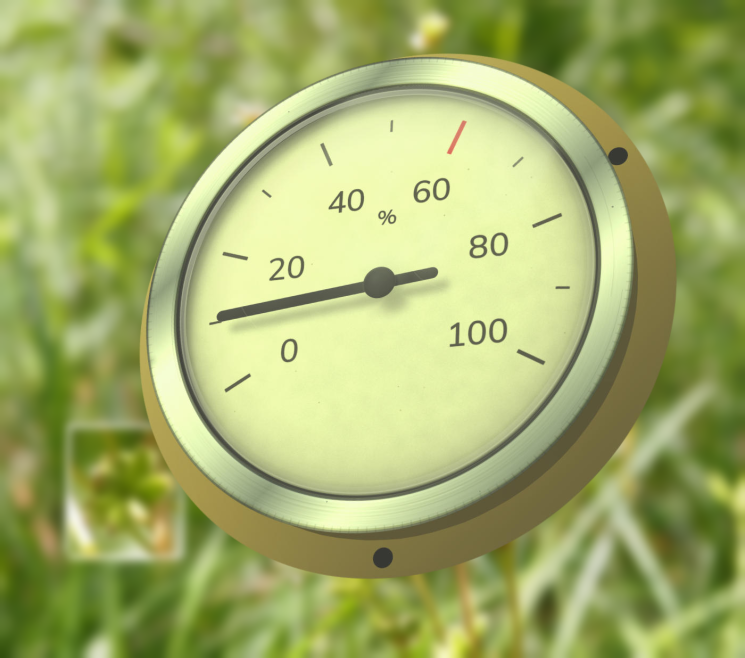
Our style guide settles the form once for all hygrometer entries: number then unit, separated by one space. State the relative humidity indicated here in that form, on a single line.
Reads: 10 %
